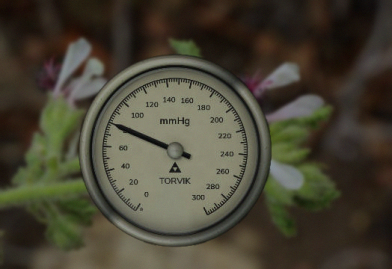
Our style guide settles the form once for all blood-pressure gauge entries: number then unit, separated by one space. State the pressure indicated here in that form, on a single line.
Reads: 80 mmHg
